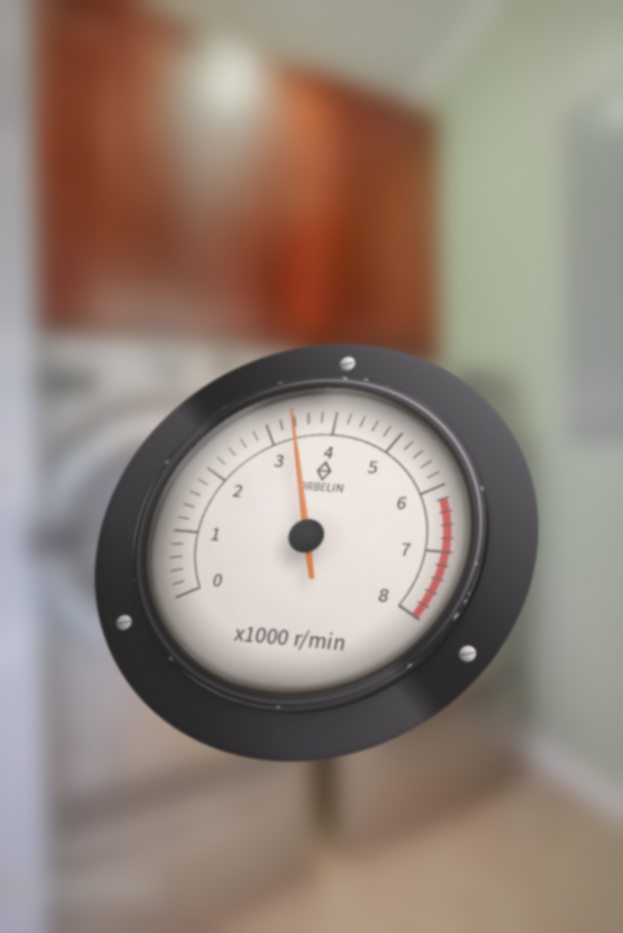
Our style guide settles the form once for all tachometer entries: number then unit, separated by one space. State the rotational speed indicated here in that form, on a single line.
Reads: 3400 rpm
